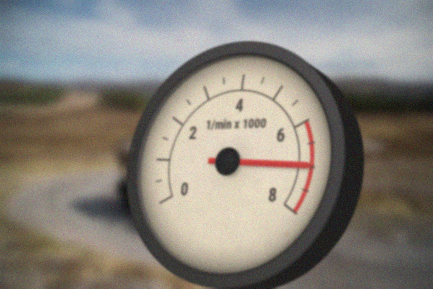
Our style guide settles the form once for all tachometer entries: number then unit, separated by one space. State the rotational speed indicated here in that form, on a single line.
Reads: 7000 rpm
